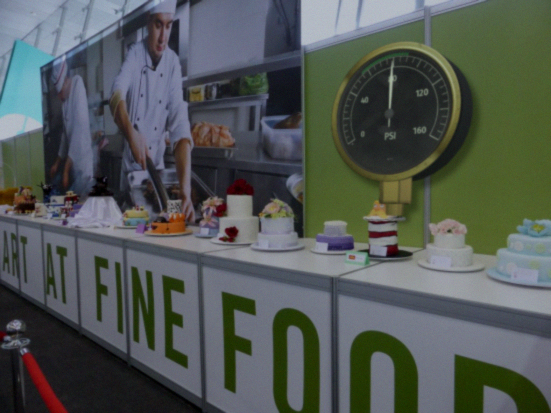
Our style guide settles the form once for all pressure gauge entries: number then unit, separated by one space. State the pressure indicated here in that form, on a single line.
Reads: 80 psi
